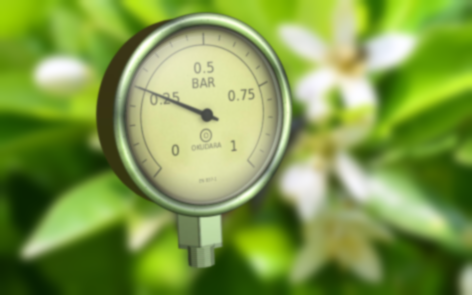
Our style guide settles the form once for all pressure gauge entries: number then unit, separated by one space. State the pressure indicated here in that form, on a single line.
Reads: 0.25 bar
